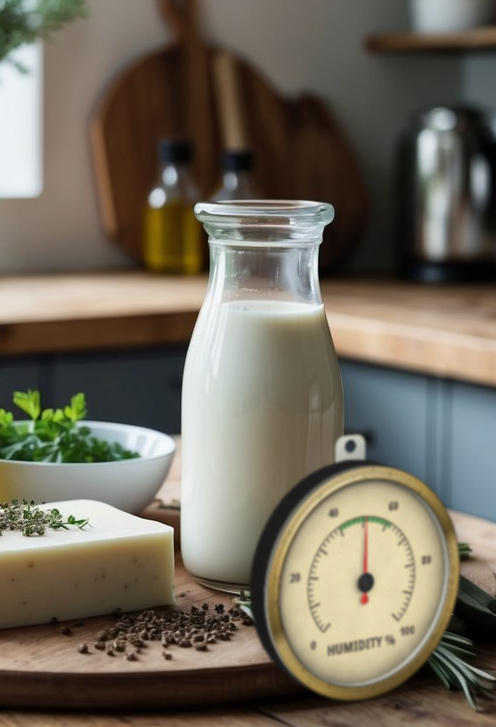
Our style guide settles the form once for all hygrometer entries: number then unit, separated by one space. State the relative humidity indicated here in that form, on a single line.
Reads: 50 %
